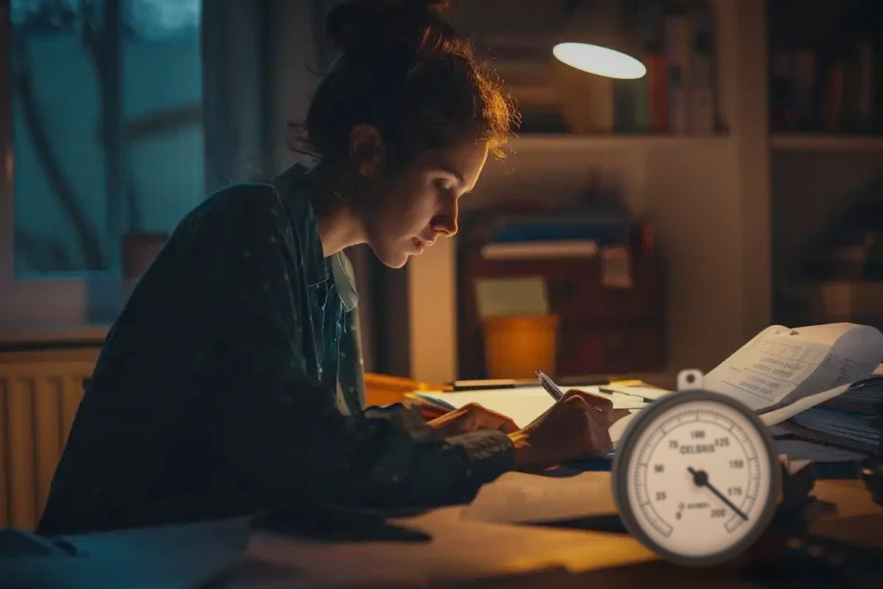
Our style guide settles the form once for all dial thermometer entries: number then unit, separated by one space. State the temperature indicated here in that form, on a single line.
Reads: 187.5 °C
